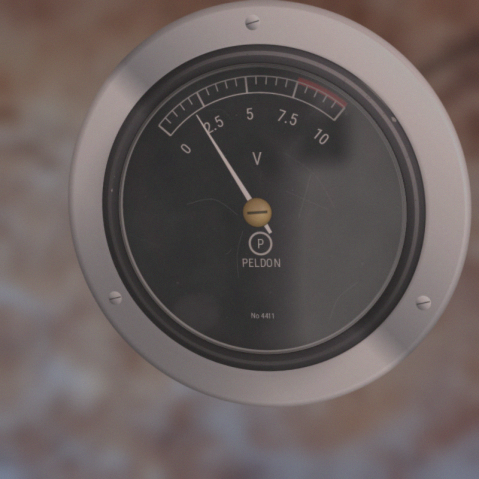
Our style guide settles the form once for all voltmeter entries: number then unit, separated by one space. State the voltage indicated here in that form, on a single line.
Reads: 2 V
